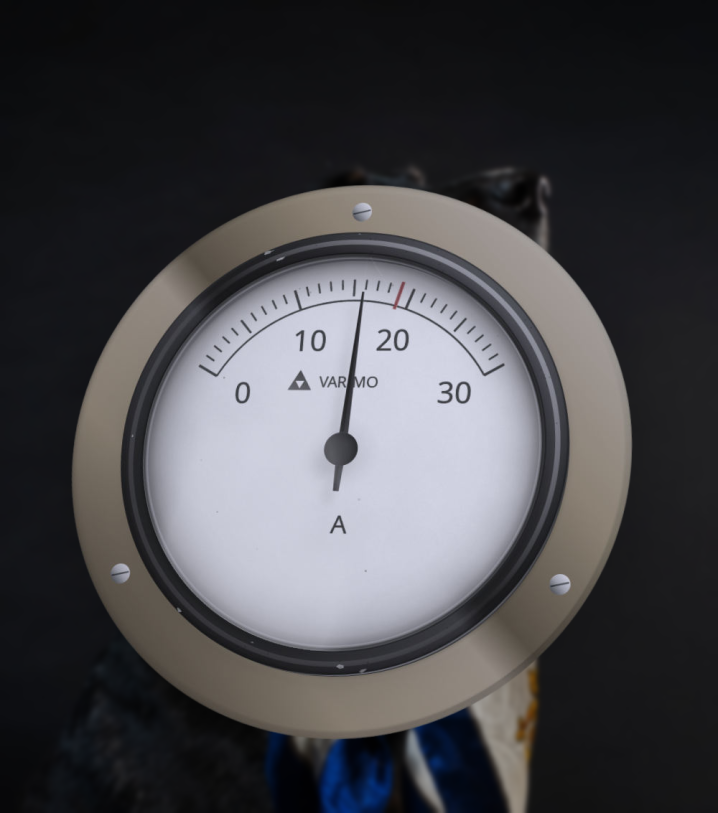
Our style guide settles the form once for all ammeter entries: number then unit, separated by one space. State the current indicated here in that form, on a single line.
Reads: 16 A
